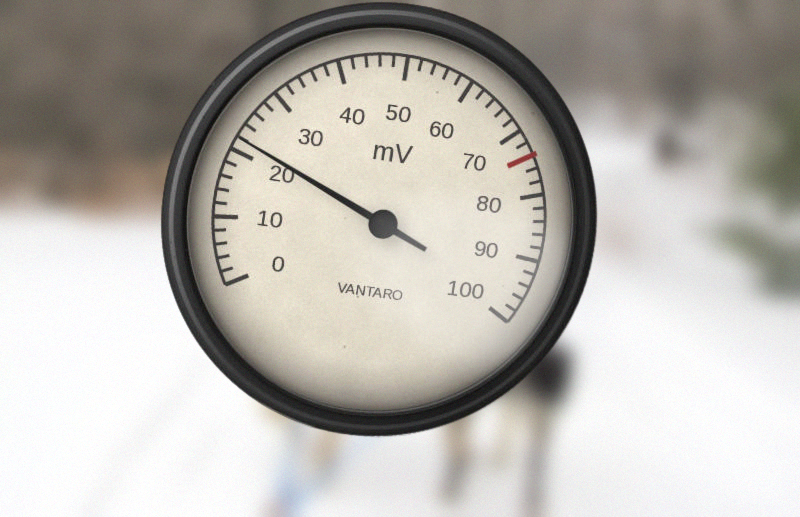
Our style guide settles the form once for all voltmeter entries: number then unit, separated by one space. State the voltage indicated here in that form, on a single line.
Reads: 22 mV
